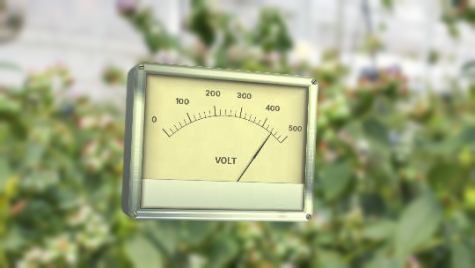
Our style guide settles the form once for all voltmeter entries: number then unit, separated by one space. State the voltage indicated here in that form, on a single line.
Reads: 440 V
